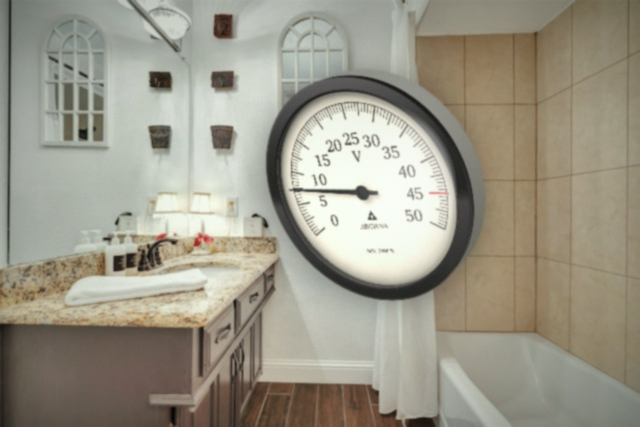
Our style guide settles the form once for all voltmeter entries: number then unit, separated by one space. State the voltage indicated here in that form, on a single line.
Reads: 7.5 V
